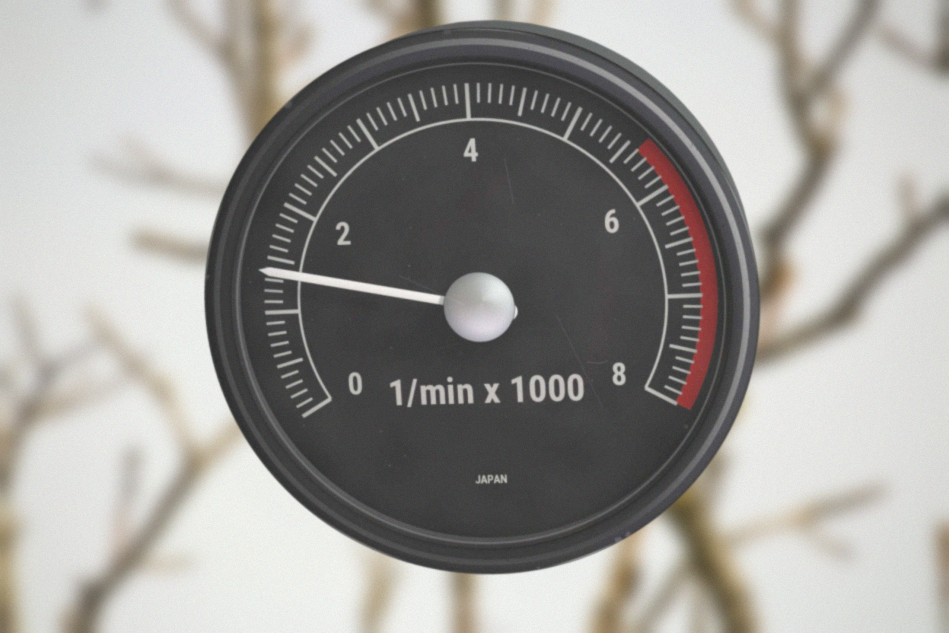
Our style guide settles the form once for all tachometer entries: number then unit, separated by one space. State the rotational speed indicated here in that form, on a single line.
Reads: 1400 rpm
